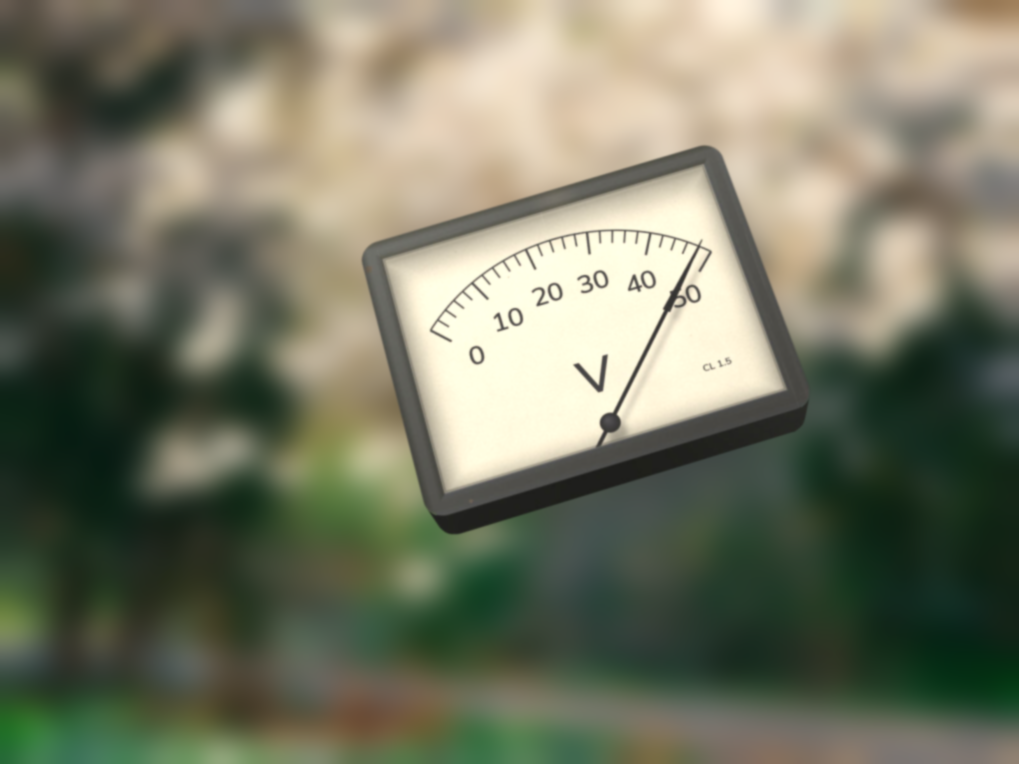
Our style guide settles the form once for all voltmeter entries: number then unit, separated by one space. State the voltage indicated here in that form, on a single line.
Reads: 48 V
